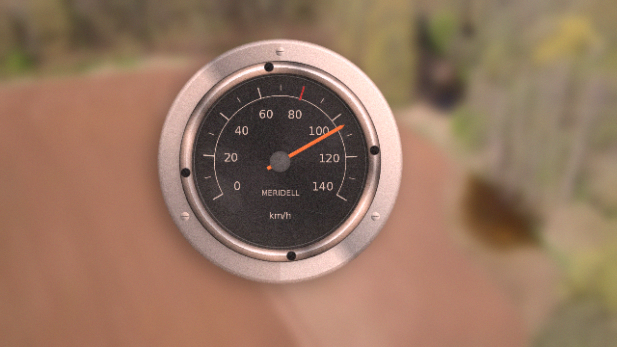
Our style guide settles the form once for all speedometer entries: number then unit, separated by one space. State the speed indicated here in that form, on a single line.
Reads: 105 km/h
